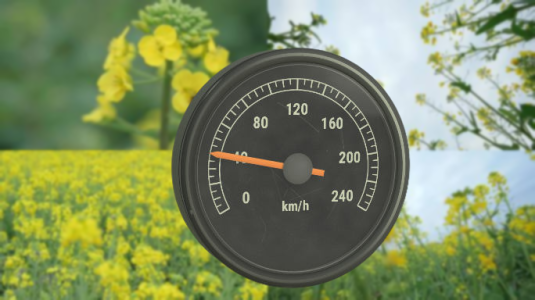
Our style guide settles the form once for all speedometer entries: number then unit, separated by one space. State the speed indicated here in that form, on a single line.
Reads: 40 km/h
